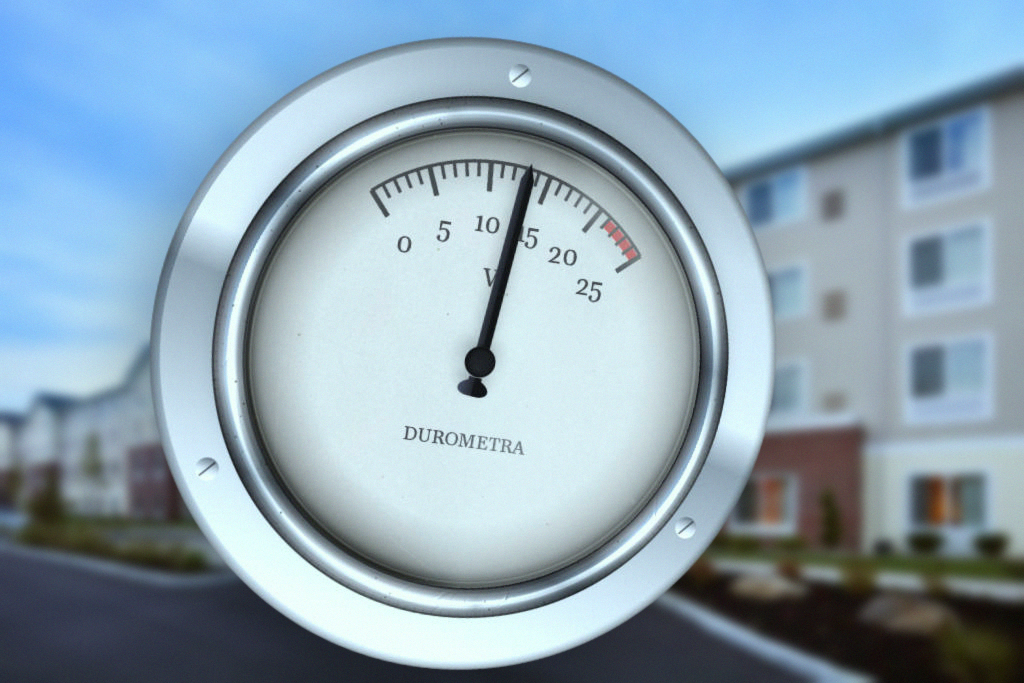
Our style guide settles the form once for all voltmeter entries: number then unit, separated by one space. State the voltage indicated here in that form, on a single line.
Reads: 13 V
